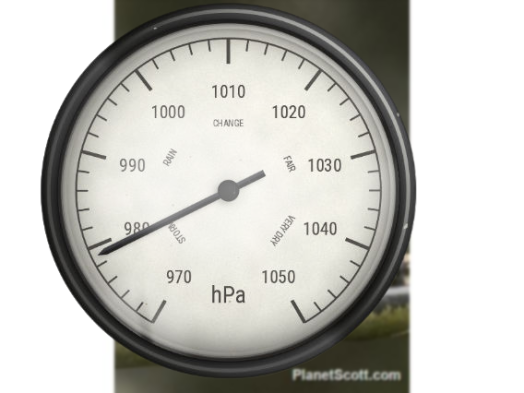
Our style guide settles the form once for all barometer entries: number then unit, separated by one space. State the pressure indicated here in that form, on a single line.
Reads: 979 hPa
